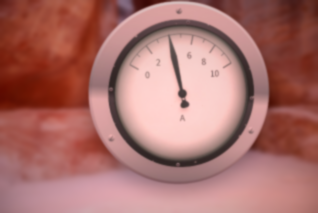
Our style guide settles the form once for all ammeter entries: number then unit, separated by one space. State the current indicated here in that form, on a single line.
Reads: 4 A
